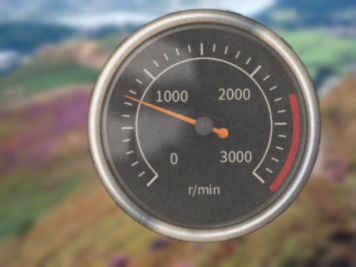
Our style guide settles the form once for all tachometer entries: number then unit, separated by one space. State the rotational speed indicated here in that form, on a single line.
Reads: 750 rpm
